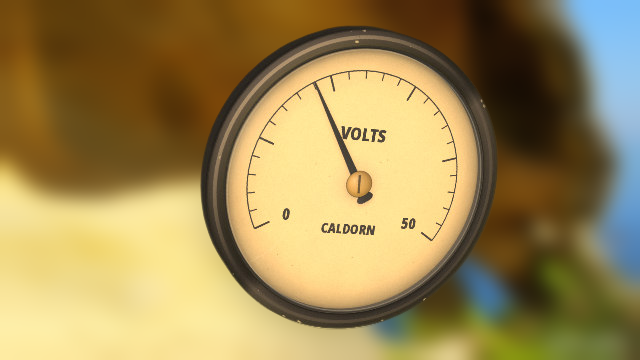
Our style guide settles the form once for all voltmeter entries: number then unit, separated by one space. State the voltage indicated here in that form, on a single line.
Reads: 18 V
